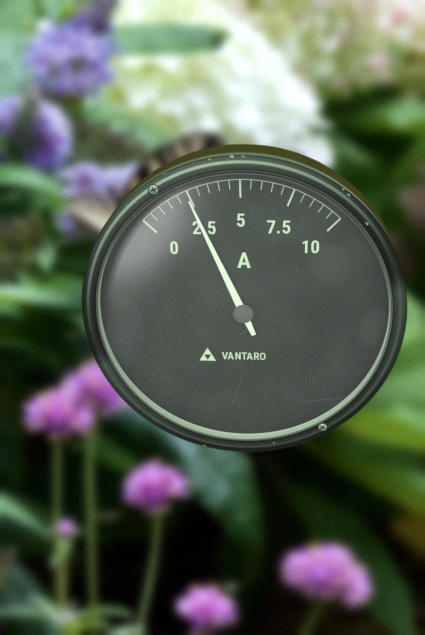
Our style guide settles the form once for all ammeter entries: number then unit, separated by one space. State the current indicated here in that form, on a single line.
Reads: 2.5 A
